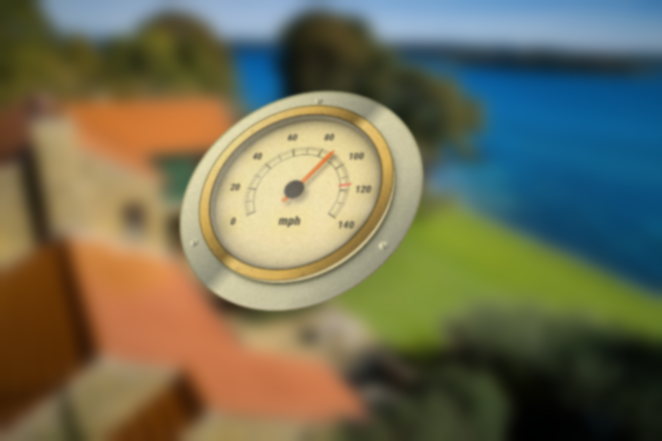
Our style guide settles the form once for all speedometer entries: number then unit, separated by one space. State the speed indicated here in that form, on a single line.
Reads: 90 mph
